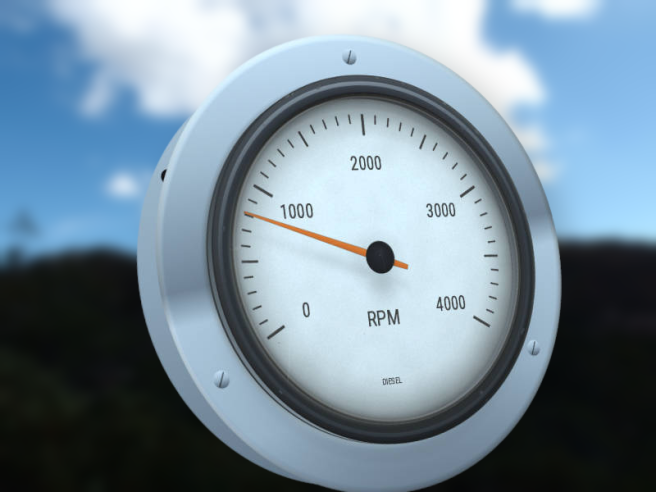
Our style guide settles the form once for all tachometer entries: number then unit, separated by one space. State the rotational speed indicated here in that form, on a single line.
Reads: 800 rpm
